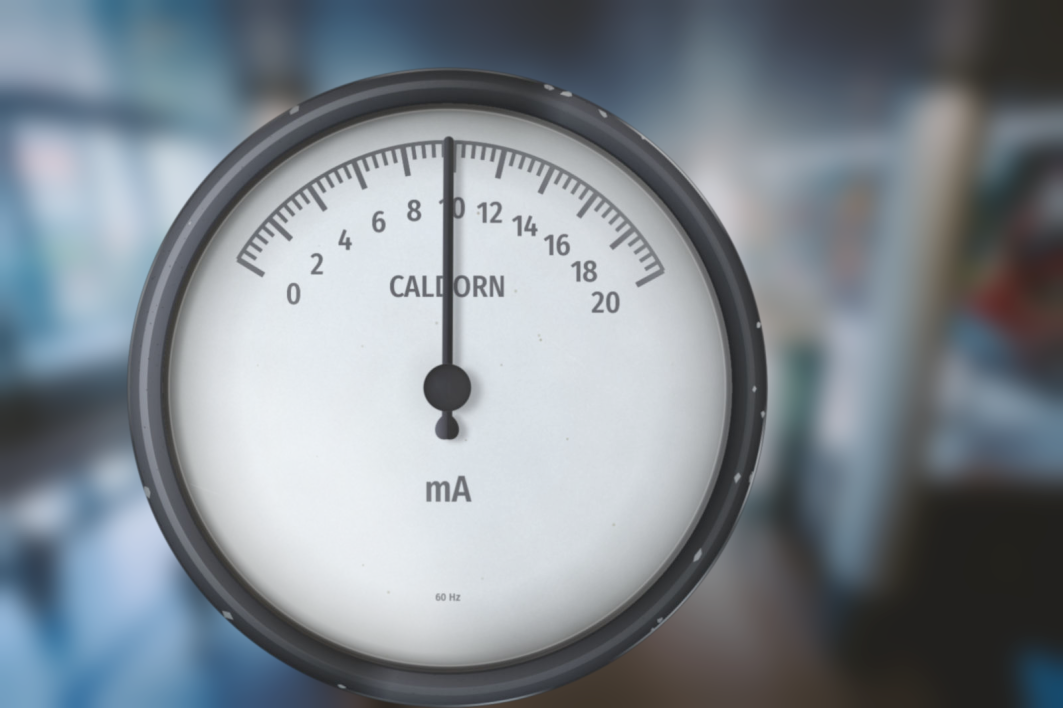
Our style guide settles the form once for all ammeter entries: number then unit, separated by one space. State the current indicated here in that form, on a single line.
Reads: 9.8 mA
